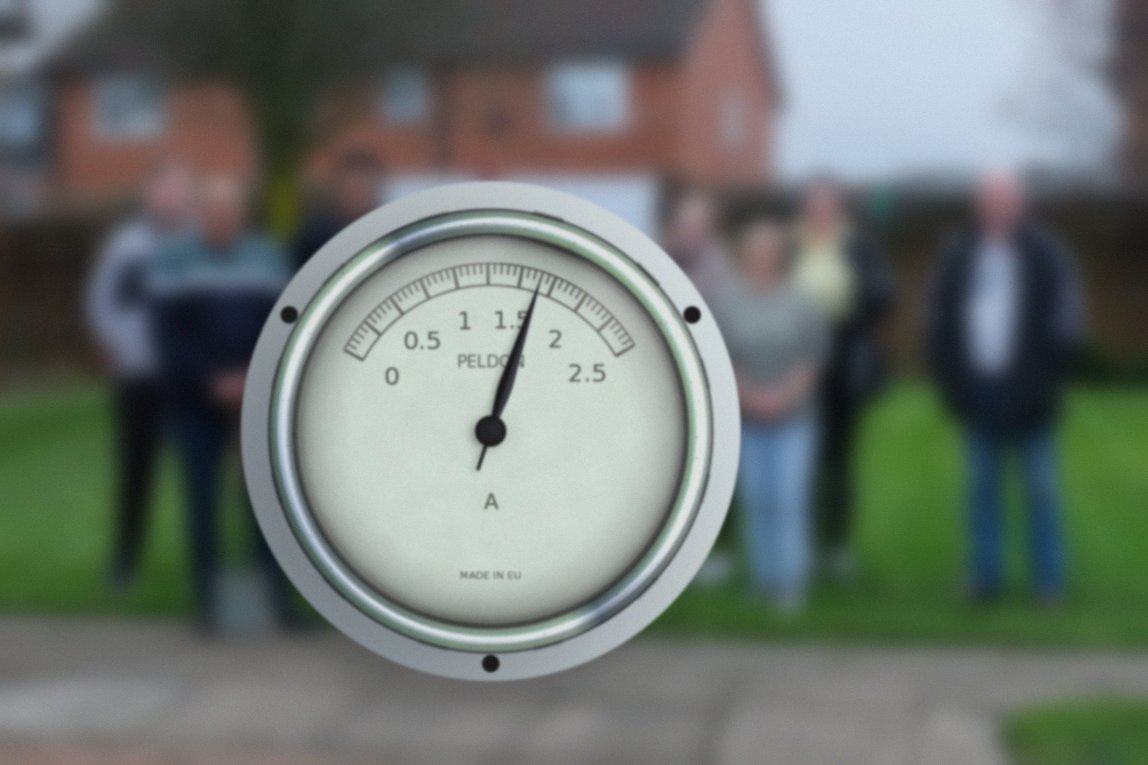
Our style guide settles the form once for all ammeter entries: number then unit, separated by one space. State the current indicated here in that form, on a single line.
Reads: 1.65 A
